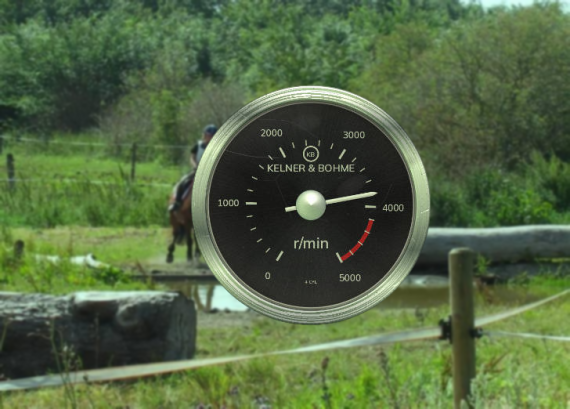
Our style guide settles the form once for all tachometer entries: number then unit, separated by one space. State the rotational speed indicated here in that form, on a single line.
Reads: 3800 rpm
